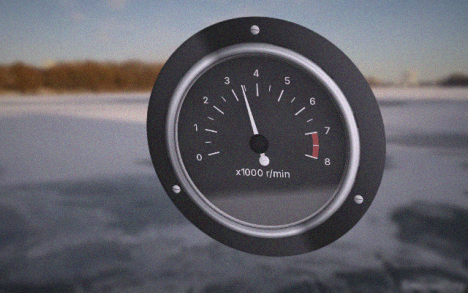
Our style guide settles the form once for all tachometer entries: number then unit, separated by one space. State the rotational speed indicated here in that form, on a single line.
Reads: 3500 rpm
